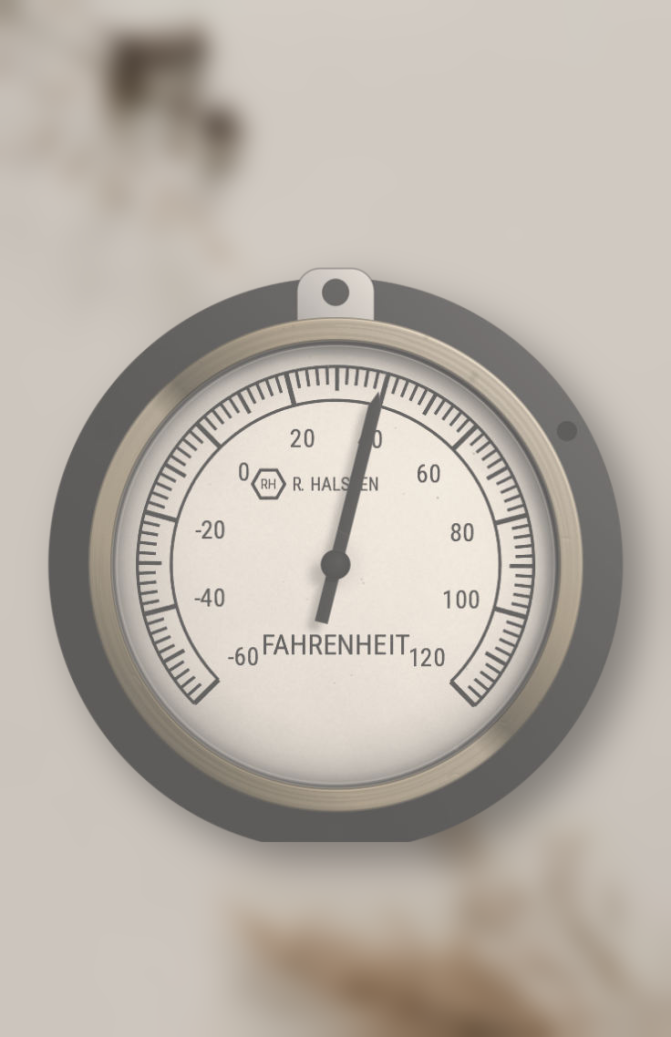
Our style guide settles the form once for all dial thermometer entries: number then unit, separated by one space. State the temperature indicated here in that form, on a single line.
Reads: 39 °F
